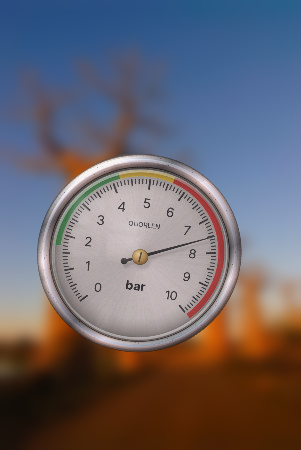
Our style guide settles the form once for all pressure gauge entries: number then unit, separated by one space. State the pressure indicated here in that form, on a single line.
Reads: 7.5 bar
